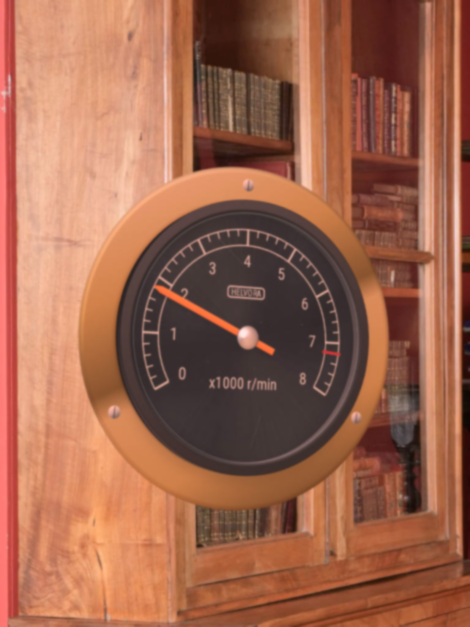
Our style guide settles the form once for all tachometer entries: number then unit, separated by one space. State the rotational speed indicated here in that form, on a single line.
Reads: 1800 rpm
